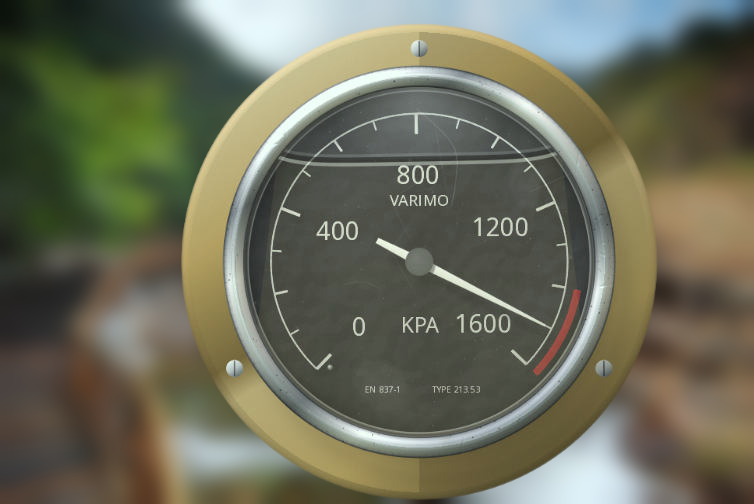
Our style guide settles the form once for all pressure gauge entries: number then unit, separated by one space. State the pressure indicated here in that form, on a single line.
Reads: 1500 kPa
